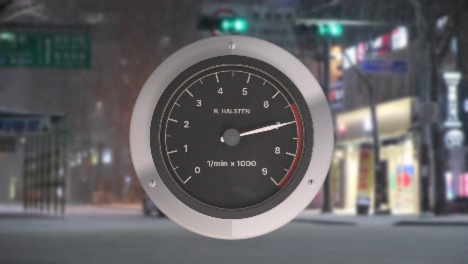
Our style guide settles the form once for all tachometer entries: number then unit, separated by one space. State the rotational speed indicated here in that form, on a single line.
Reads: 7000 rpm
